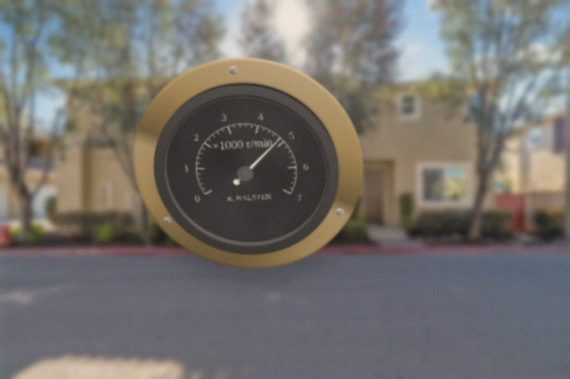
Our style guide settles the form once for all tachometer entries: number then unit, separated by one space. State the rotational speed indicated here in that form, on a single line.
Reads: 4800 rpm
